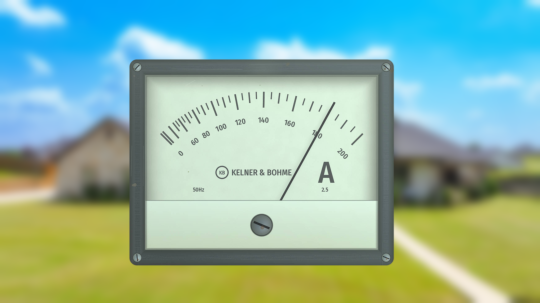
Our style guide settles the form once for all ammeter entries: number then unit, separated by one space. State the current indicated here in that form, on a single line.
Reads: 180 A
